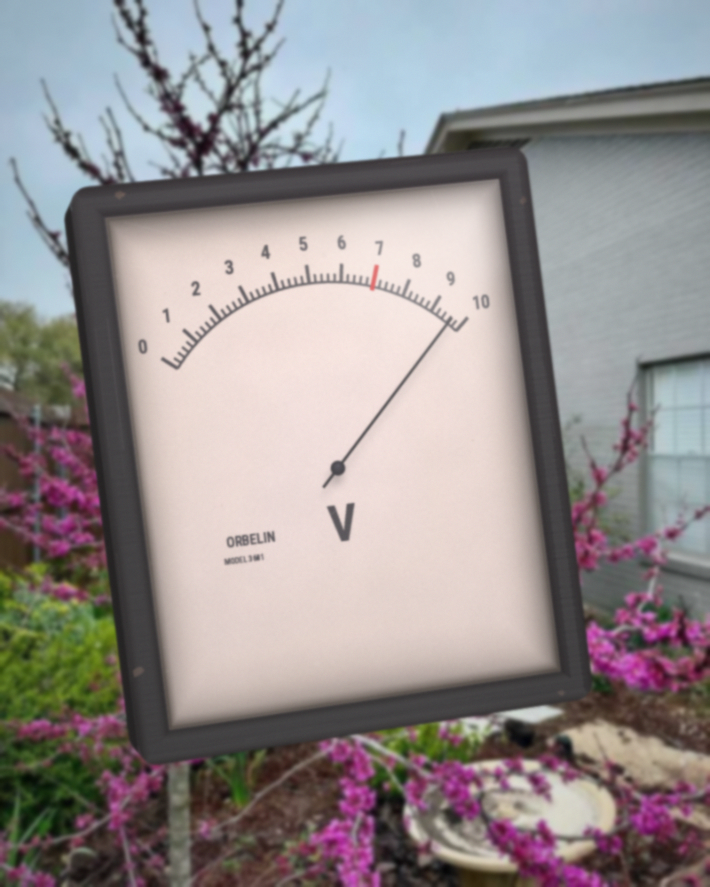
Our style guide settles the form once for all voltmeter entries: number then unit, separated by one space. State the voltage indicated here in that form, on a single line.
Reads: 9.6 V
